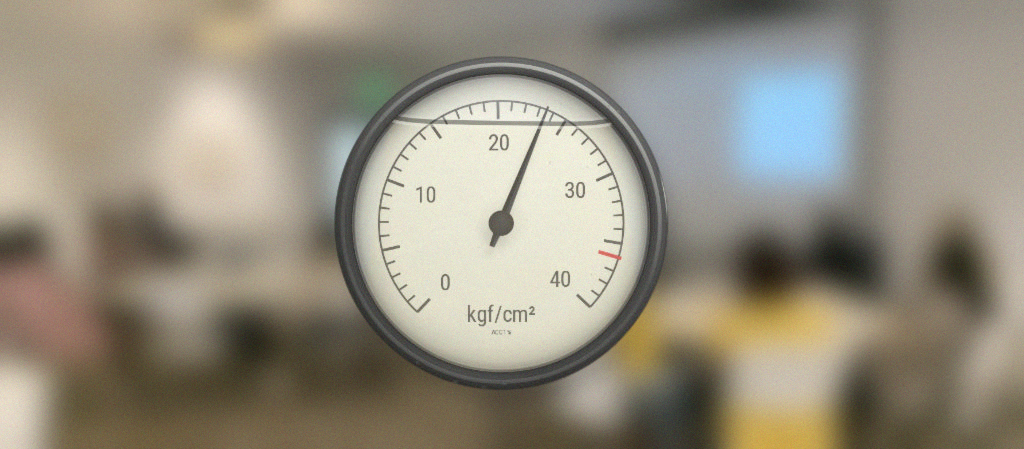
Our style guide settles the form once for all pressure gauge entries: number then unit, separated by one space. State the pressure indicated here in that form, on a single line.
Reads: 23.5 kg/cm²
